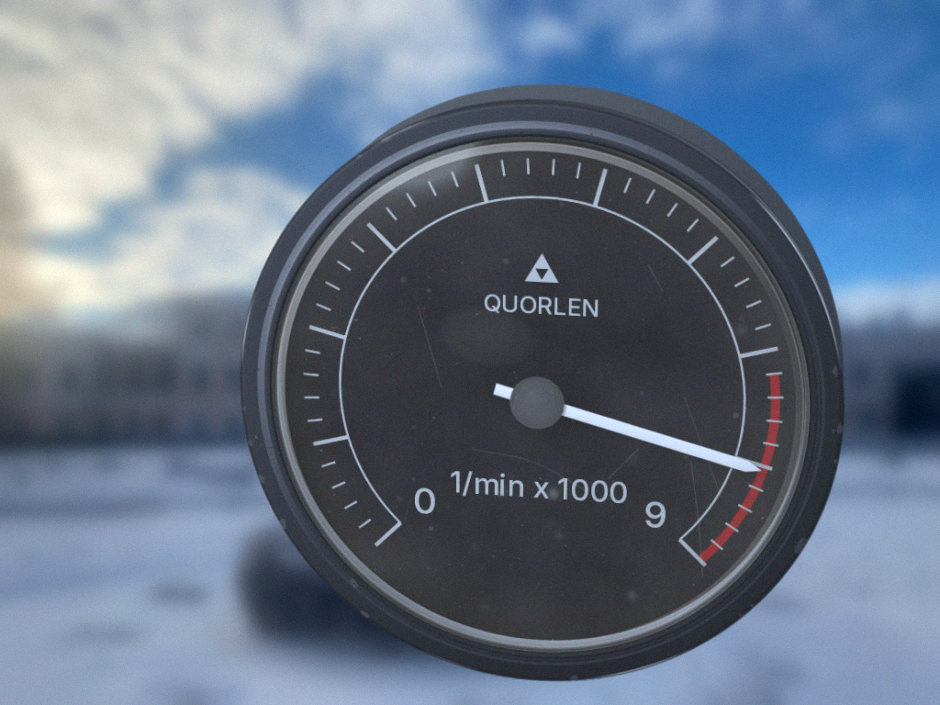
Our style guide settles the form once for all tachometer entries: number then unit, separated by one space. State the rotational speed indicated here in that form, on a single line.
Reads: 8000 rpm
